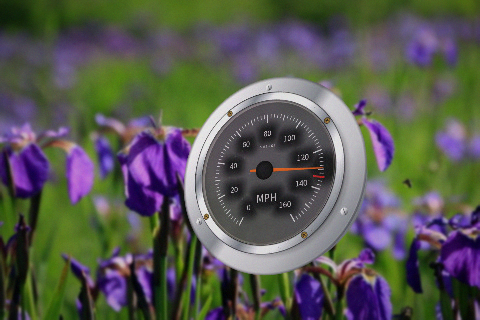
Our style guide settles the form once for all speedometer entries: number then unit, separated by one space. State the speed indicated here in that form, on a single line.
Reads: 130 mph
